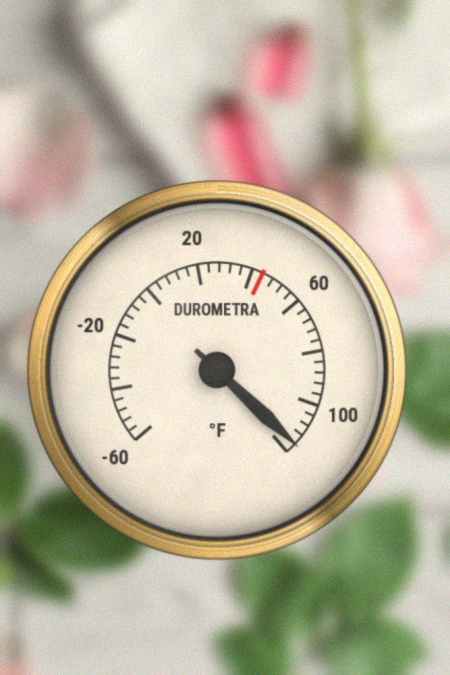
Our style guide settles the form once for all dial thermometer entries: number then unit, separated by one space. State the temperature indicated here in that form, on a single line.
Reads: 116 °F
